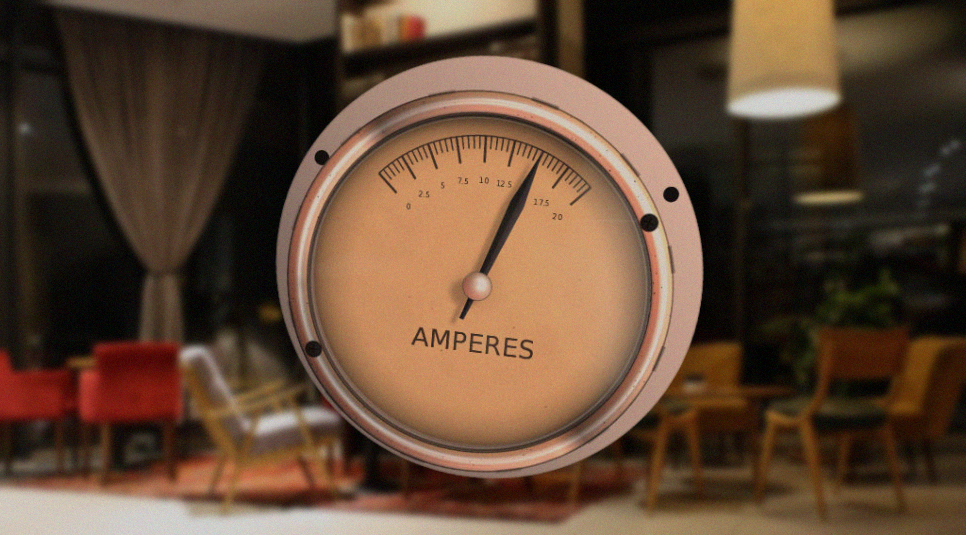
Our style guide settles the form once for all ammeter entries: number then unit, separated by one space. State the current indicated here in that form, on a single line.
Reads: 15 A
